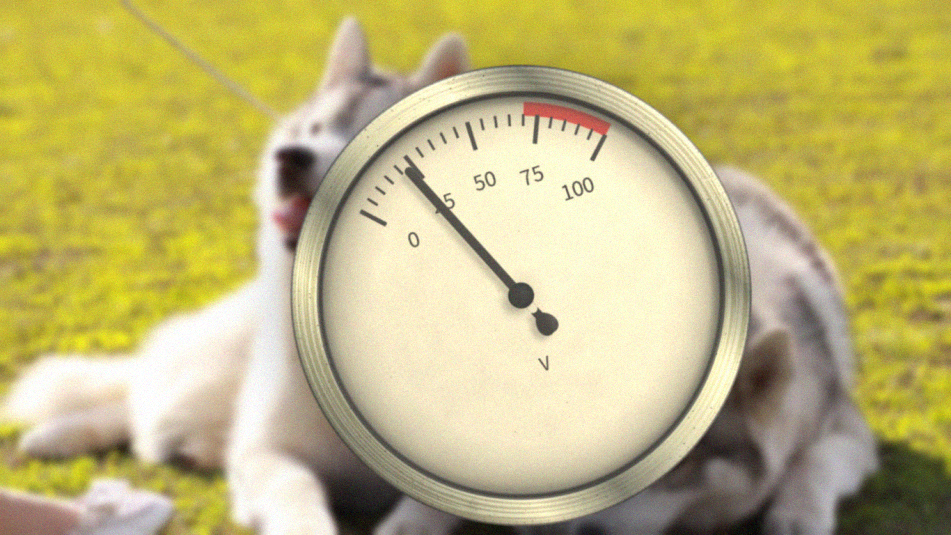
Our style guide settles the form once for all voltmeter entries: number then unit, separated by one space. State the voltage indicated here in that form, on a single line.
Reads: 22.5 V
